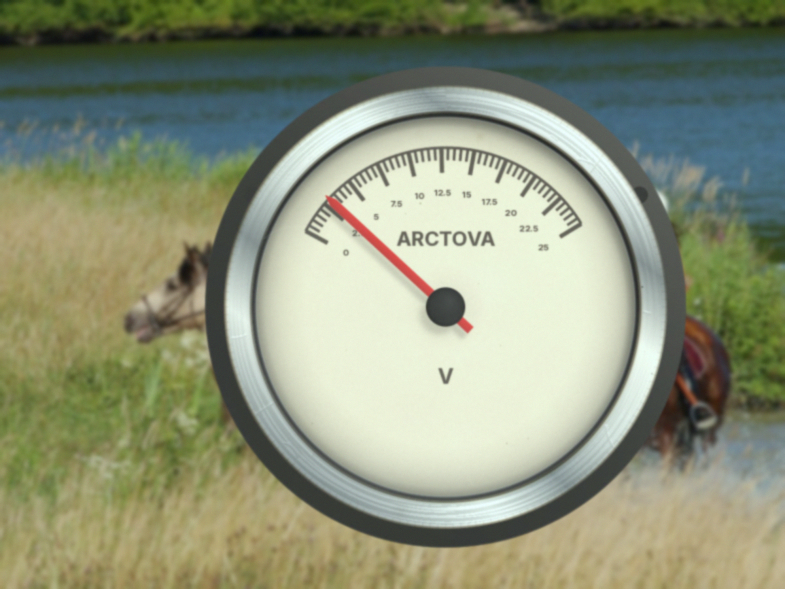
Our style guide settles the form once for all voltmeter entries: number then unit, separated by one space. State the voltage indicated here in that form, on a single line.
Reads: 3 V
